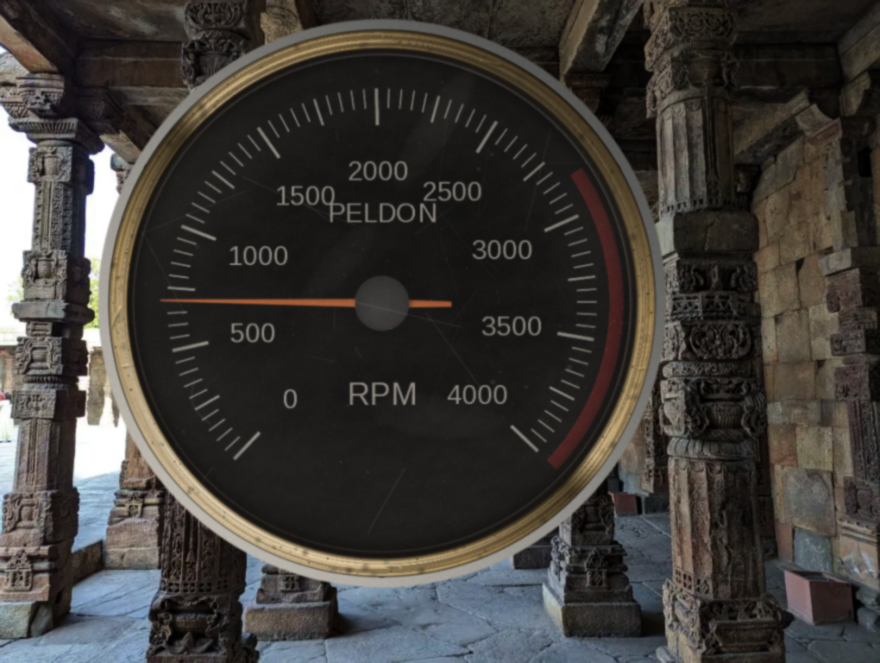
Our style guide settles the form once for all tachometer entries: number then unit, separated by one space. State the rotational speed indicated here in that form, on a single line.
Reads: 700 rpm
